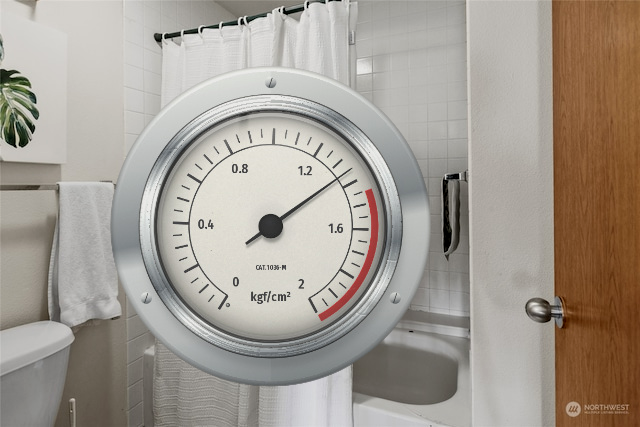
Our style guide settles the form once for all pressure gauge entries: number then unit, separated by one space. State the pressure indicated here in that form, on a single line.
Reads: 1.35 kg/cm²
